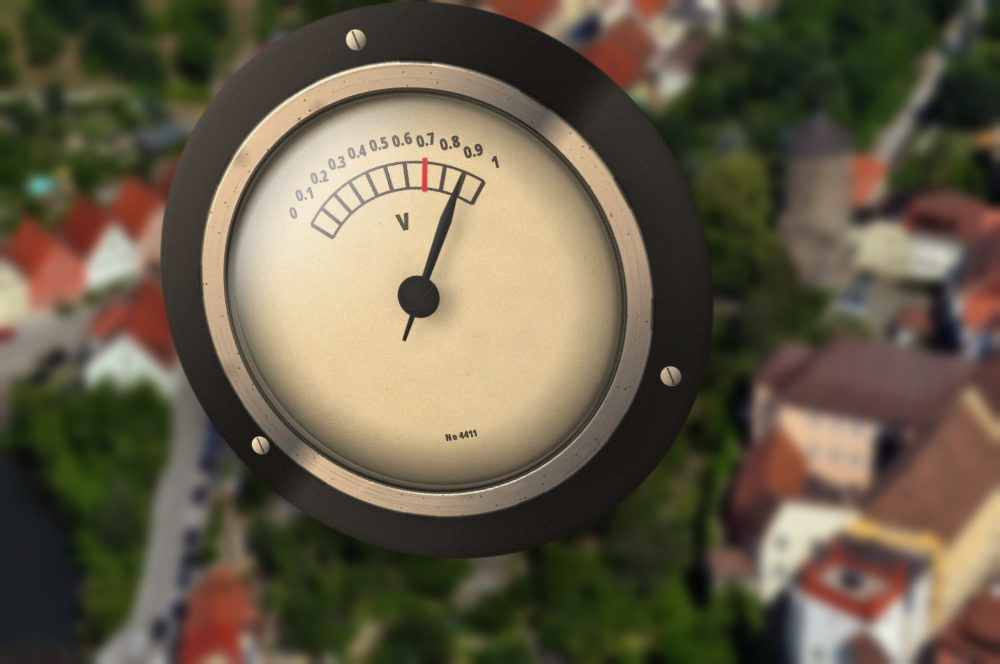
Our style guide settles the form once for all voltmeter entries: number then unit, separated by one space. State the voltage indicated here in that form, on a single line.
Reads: 0.9 V
